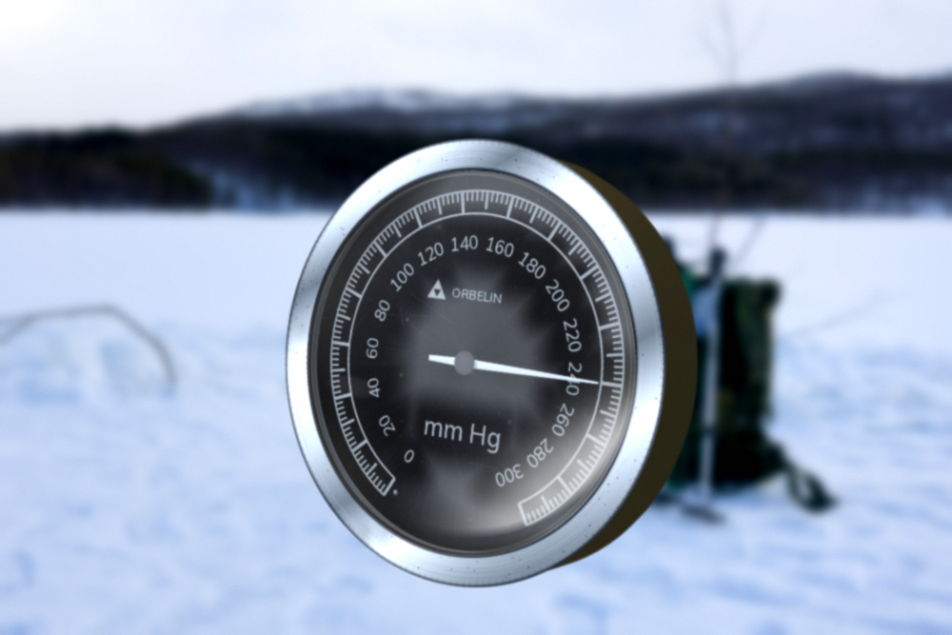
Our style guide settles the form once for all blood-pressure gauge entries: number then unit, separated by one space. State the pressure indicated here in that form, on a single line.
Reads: 240 mmHg
